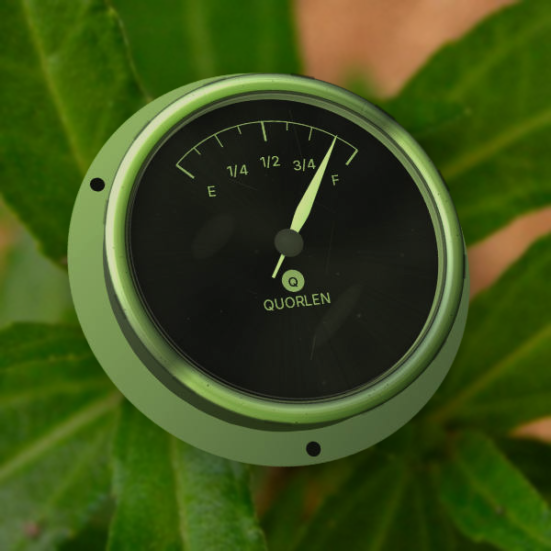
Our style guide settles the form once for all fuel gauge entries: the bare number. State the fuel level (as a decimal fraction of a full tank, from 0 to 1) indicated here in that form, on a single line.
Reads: 0.875
